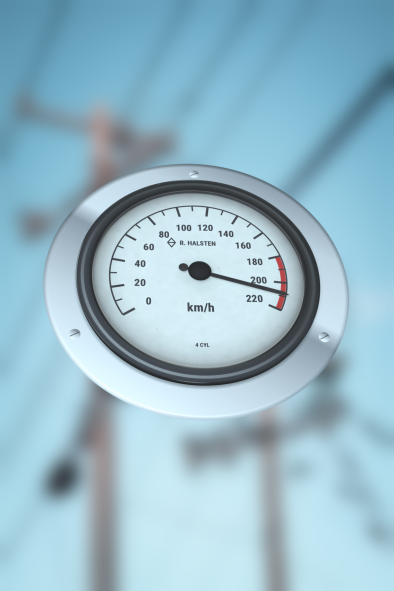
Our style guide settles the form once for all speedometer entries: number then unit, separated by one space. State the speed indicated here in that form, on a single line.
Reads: 210 km/h
